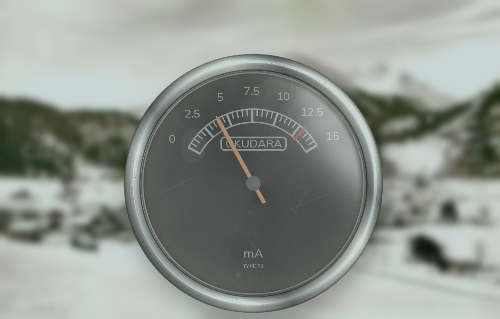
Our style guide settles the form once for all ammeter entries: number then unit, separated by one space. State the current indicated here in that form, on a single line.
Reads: 4 mA
